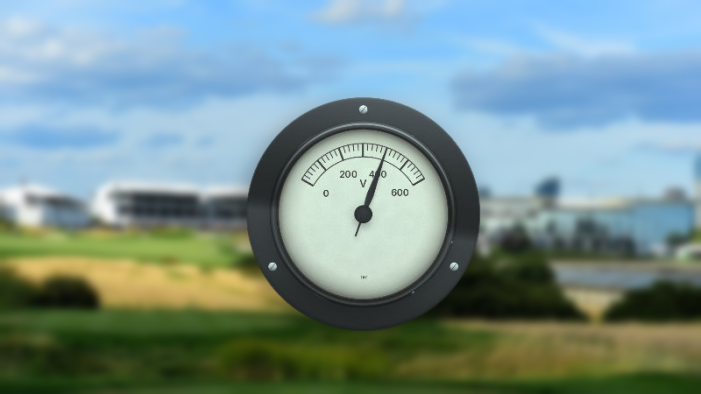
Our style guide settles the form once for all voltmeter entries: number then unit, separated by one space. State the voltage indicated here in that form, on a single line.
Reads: 400 V
